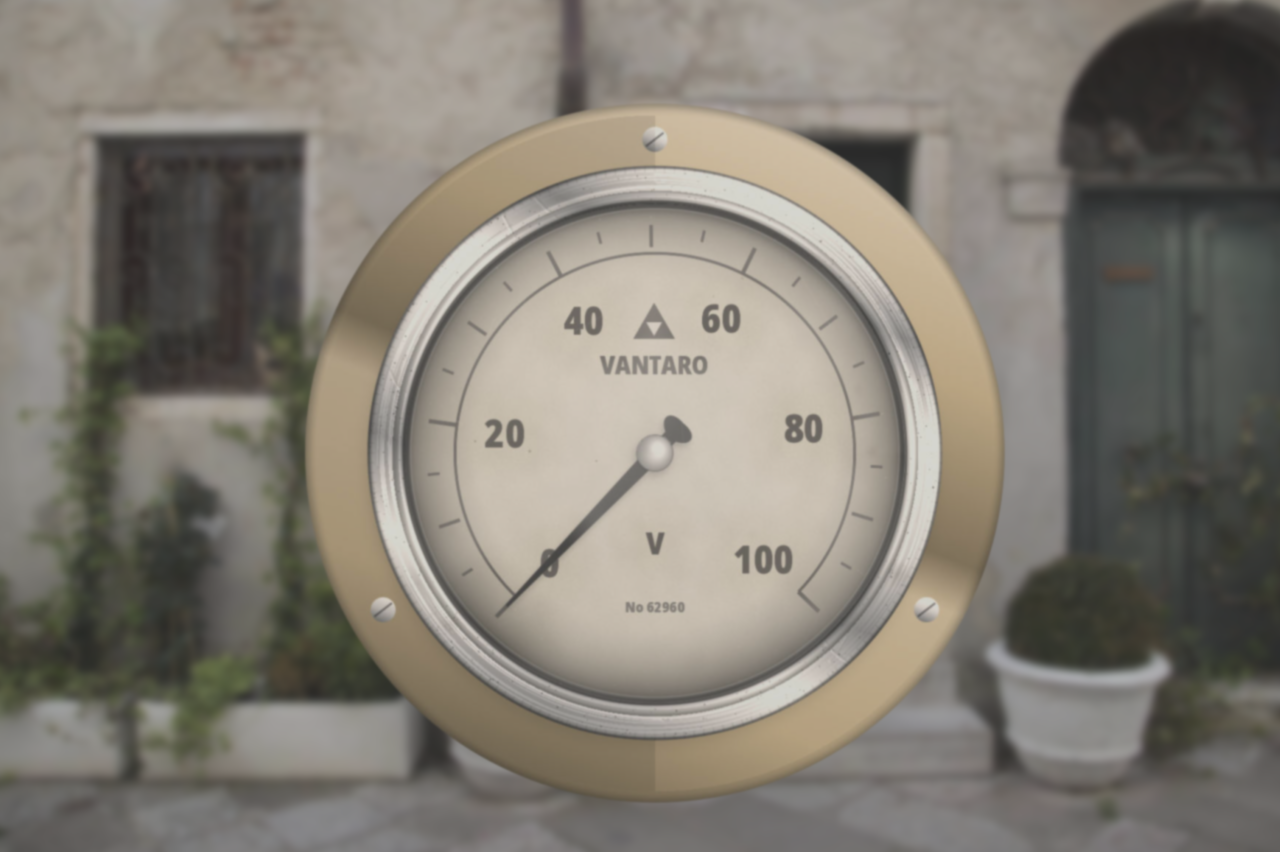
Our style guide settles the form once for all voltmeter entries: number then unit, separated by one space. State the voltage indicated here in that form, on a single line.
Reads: 0 V
